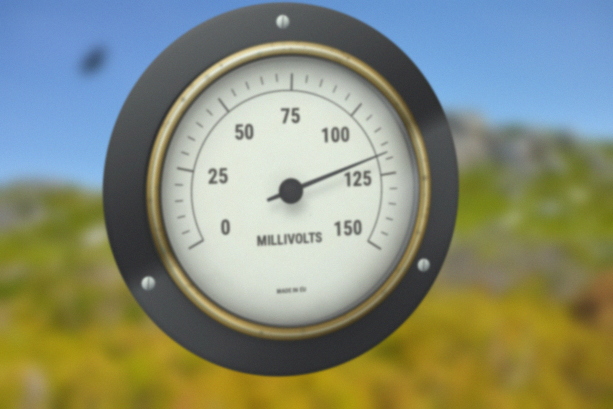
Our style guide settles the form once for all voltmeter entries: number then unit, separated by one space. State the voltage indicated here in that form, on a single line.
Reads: 117.5 mV
